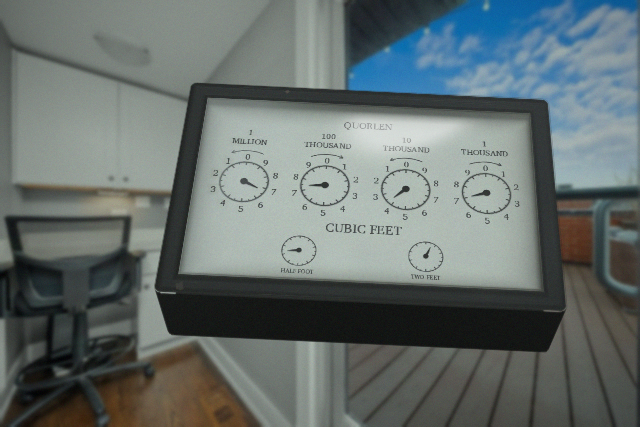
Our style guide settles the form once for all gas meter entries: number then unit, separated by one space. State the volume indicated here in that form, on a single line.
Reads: 673700 ft³
